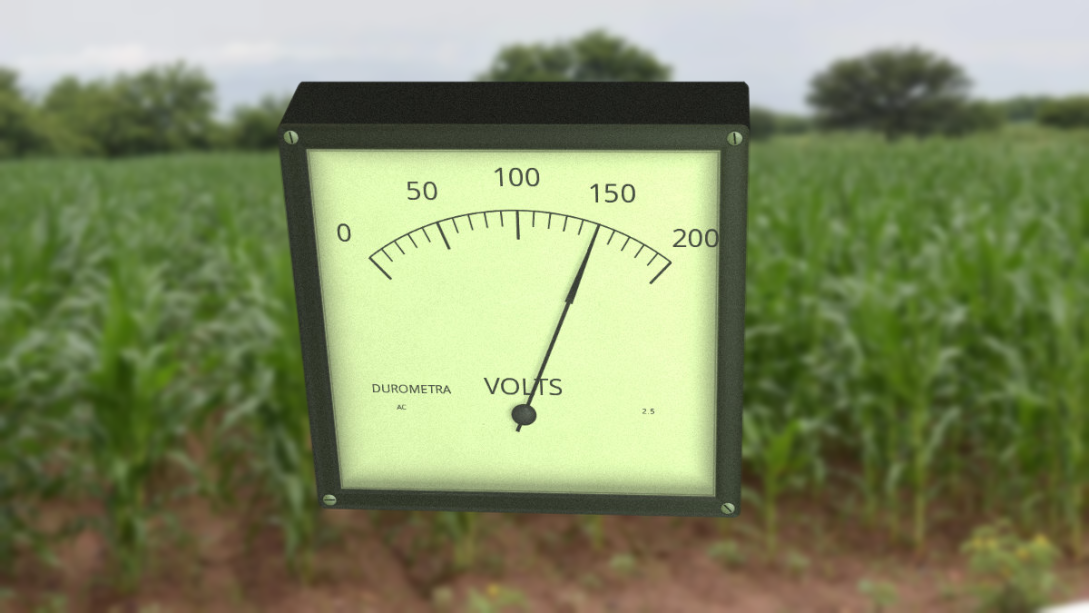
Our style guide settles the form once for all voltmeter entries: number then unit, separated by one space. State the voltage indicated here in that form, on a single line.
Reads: 150 V
